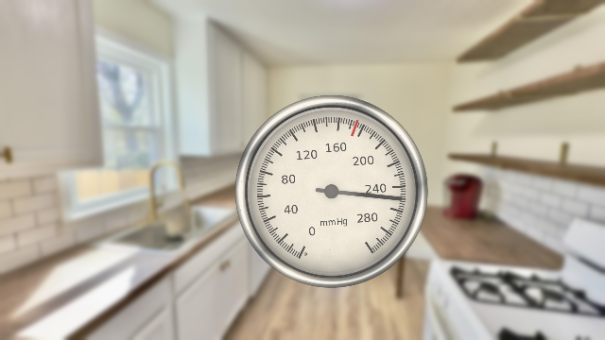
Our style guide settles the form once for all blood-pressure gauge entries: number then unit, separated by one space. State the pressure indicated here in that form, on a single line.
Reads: 250 mmHg
